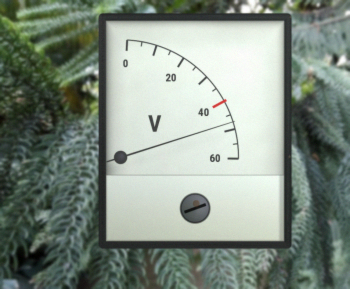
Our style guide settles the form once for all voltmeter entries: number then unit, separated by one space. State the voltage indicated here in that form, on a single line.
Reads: 47.5 V
